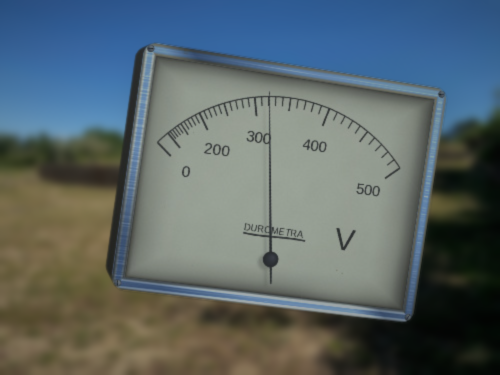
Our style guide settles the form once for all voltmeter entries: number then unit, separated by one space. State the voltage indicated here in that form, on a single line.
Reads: 320 V
